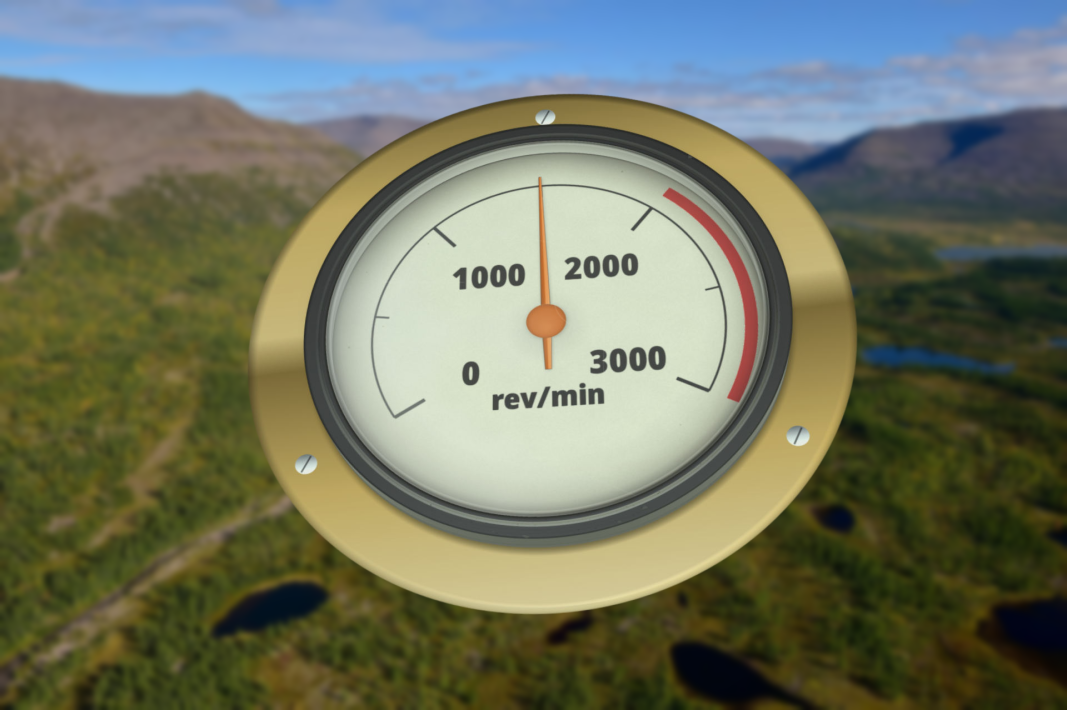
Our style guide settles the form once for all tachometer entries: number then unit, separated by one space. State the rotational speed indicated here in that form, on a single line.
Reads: 1500 rpm
